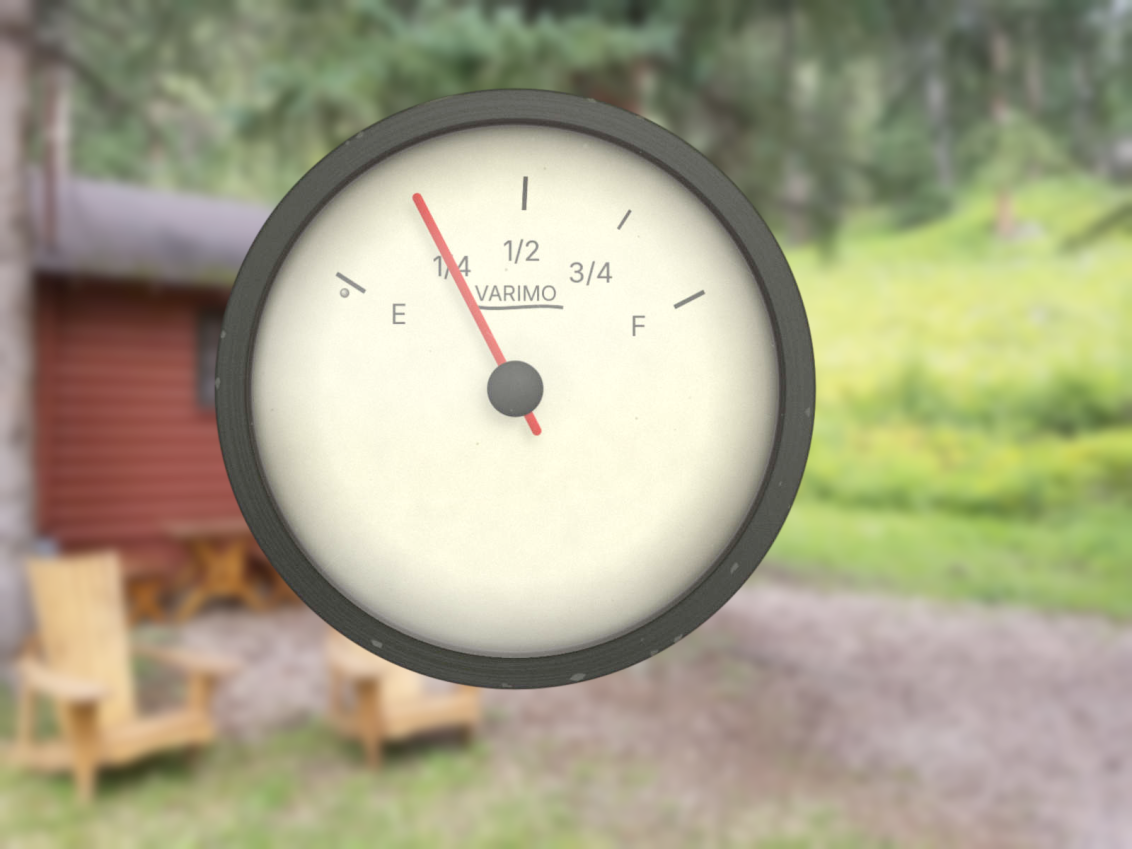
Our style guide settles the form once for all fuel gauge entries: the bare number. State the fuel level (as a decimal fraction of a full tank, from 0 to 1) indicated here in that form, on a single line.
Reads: 0.25
